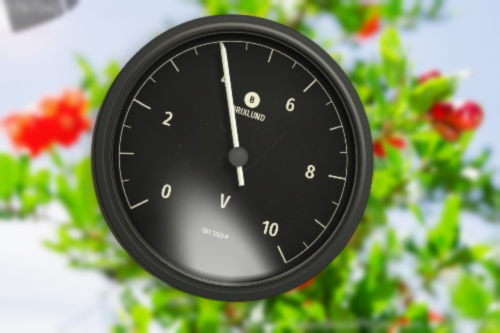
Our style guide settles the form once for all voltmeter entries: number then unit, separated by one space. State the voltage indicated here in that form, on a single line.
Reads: 4 V
